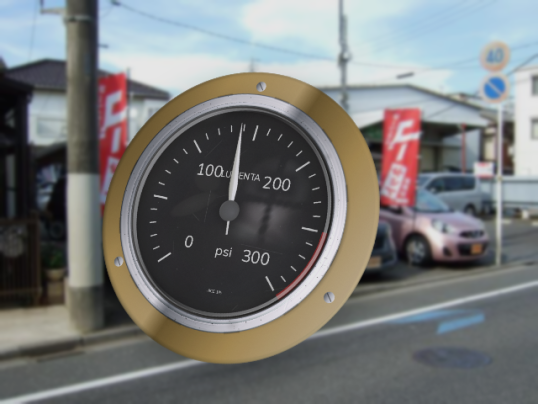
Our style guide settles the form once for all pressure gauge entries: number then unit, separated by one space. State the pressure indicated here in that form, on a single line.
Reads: 140 psi
